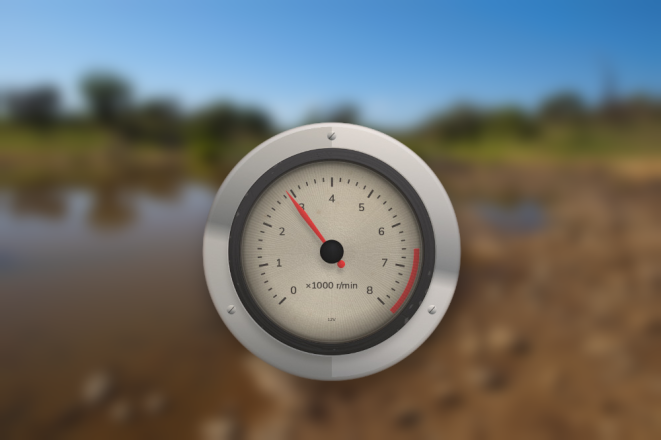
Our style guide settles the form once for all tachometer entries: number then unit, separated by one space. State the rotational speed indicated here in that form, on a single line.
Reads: 2900 rpm
